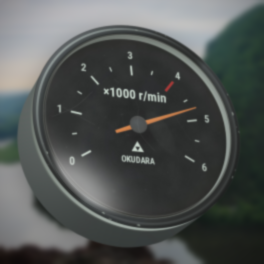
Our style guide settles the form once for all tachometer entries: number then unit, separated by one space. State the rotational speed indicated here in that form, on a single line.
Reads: 4750 rpm
